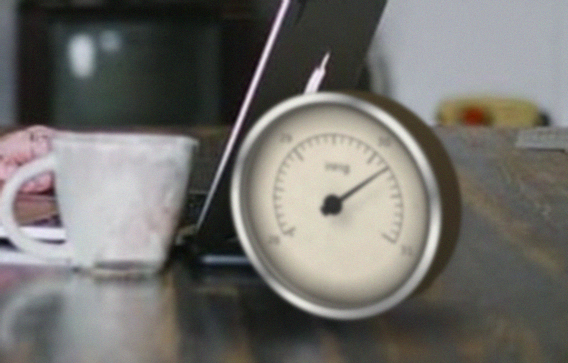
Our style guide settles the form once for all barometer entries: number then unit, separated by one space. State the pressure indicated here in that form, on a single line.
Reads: 30.2 inHg
